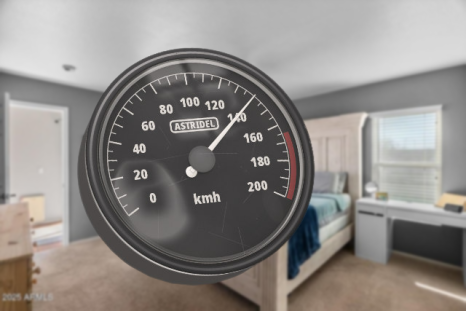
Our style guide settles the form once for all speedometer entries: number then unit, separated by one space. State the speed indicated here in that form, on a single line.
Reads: 140 km/h
